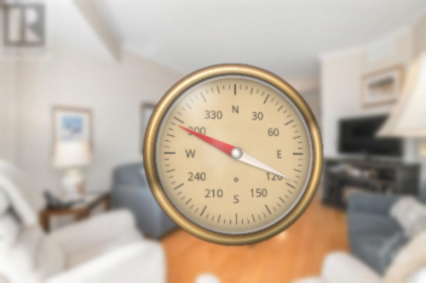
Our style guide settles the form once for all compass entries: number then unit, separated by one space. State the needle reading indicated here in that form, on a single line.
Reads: 295 °
